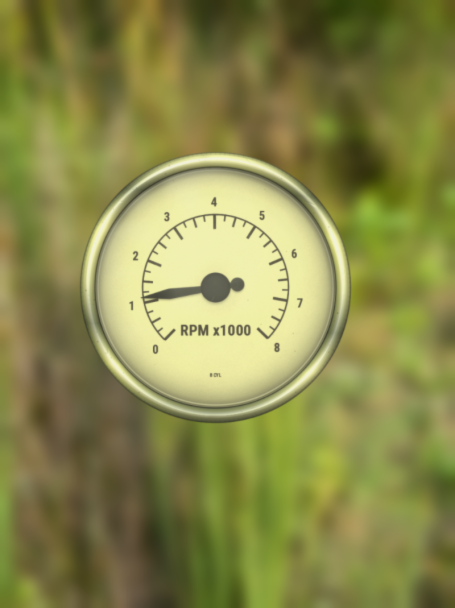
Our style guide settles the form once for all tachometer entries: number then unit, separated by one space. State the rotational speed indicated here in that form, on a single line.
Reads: 1125 rpm
